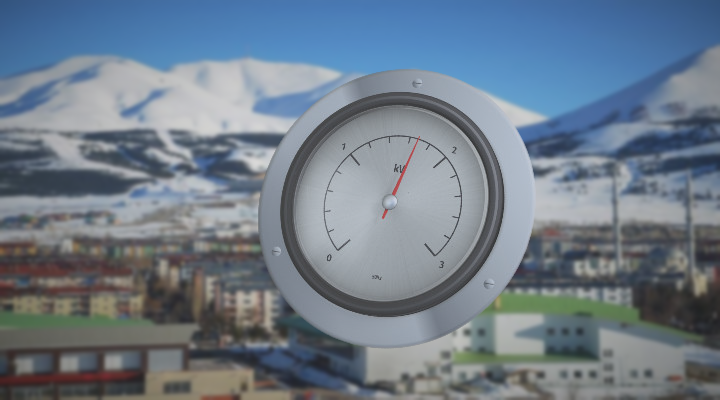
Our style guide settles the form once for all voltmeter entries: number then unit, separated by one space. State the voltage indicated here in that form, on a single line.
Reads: 1.7 kV
